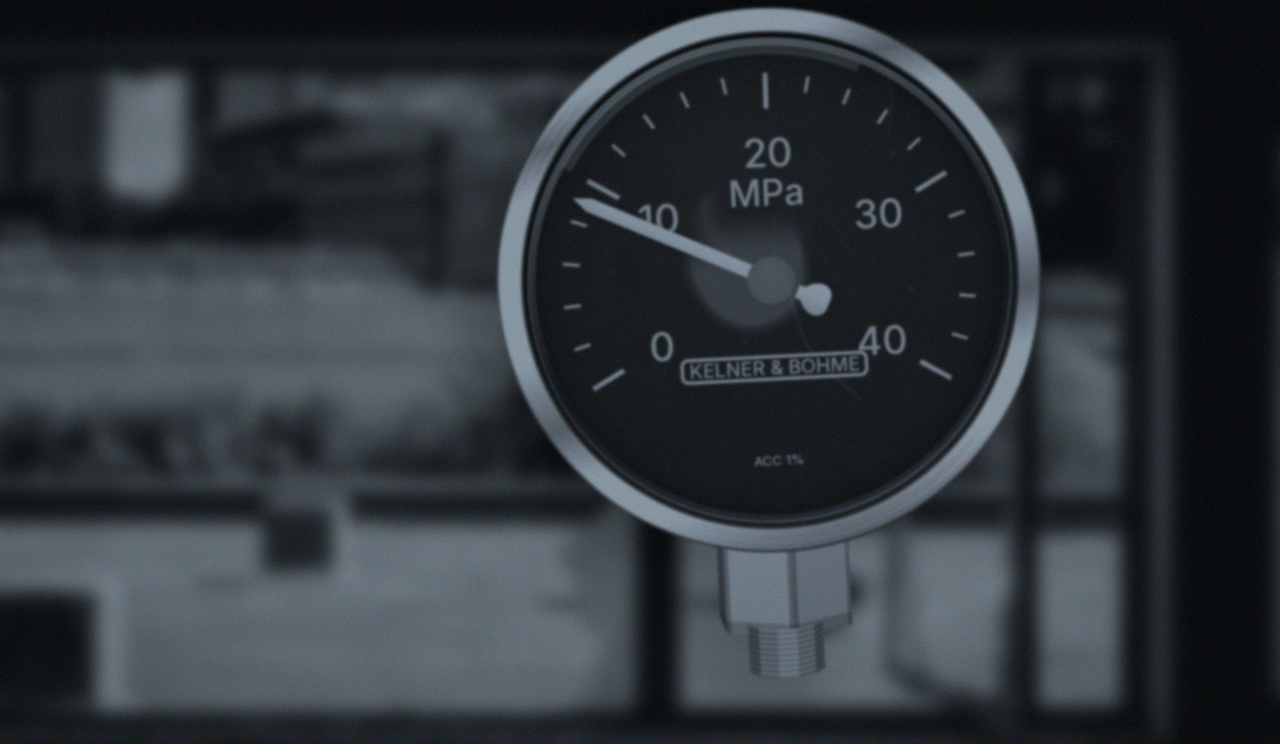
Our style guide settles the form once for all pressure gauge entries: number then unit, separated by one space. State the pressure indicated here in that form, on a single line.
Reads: 9 MPa
